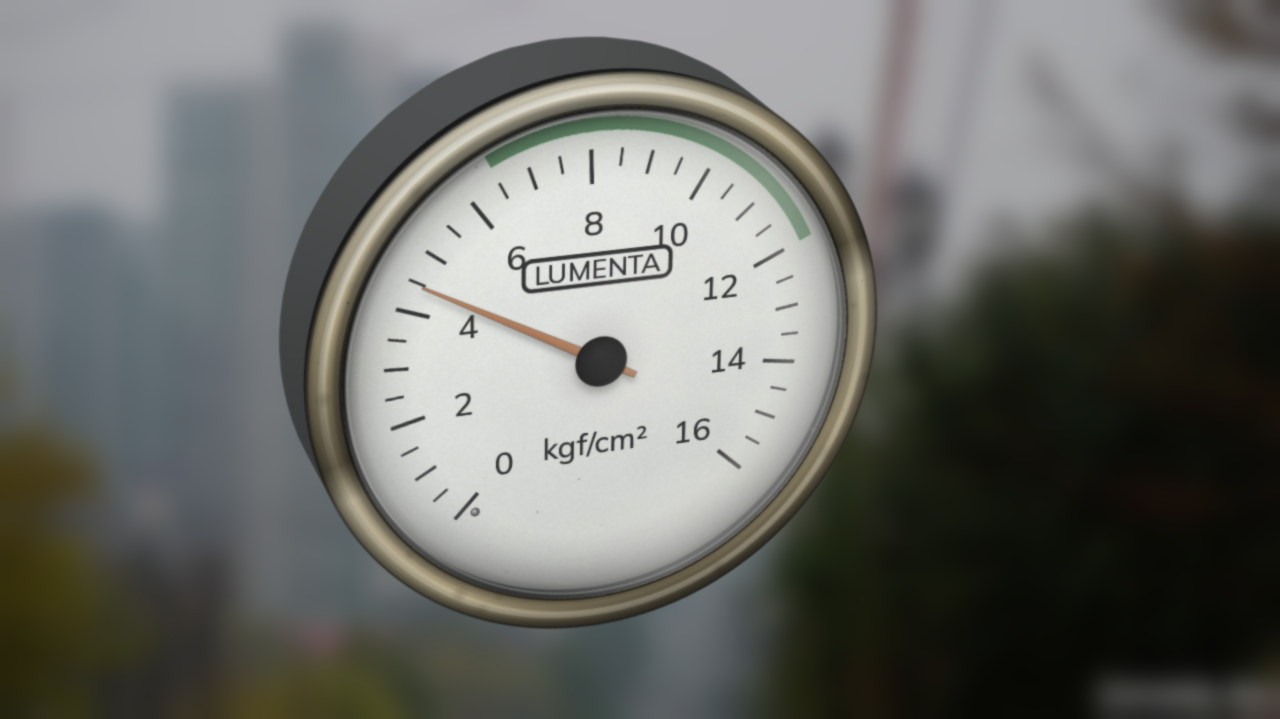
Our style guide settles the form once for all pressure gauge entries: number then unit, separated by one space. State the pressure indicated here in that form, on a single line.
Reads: 4.5 kg/cm²
